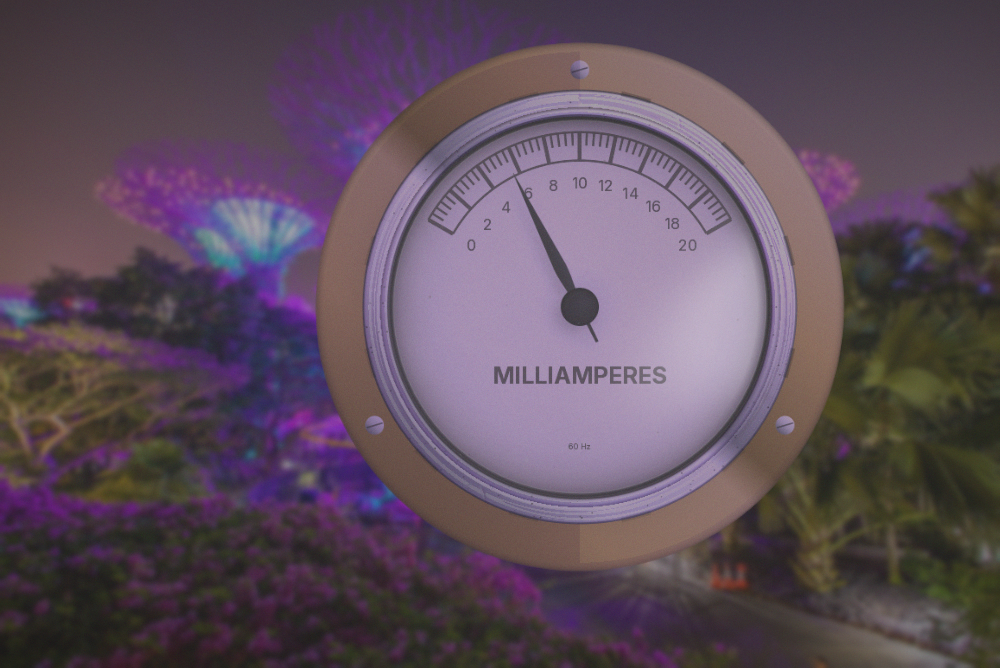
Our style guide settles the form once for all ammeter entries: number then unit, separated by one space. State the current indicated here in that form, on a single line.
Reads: 5.6 mA
